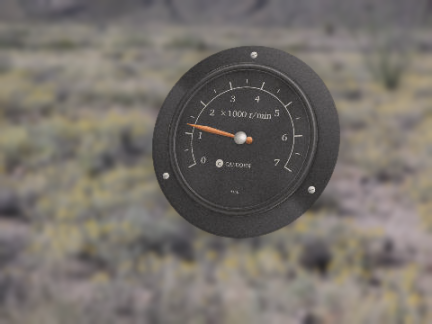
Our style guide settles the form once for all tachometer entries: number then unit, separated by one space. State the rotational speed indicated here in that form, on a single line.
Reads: 1250 rpm
